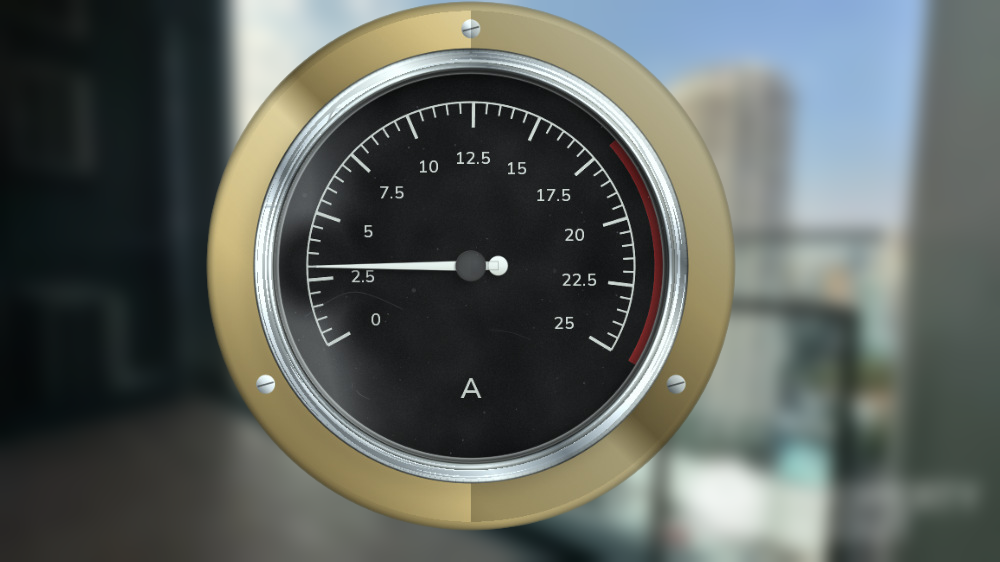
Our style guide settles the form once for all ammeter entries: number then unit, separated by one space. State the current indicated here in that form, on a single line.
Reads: 3 A
